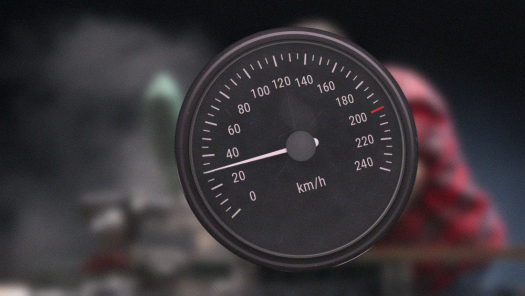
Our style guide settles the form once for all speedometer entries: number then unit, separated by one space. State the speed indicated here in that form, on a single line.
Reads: 30 km/h
